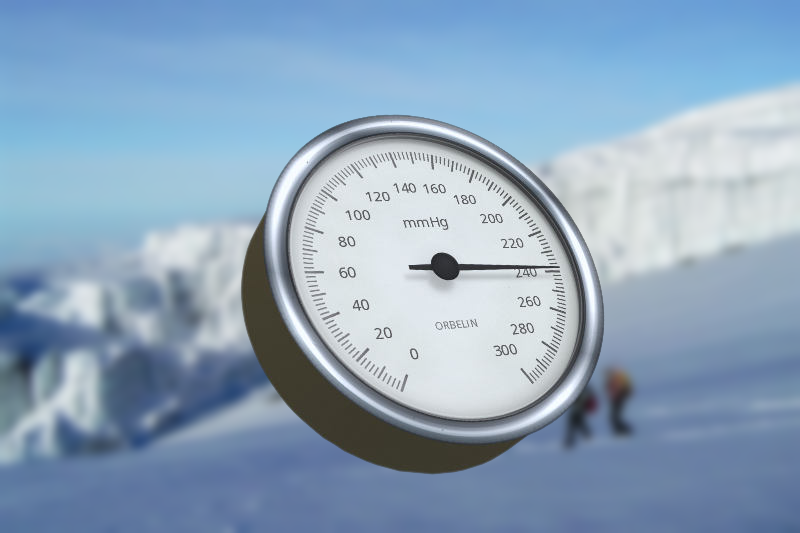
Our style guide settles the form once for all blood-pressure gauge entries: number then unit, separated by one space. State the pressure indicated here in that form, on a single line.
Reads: 240 mmHg
